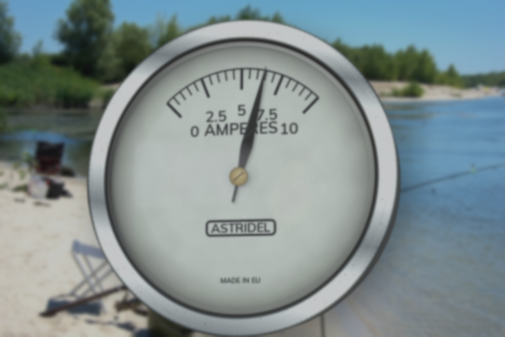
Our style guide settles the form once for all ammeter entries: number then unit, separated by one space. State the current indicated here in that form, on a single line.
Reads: 6.5 A
